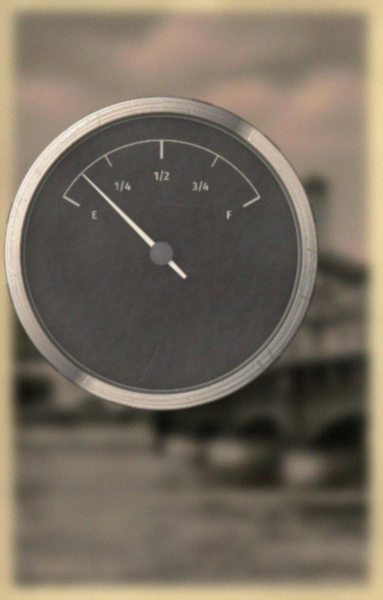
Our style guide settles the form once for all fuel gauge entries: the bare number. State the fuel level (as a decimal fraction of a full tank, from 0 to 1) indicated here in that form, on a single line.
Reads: 0.125
